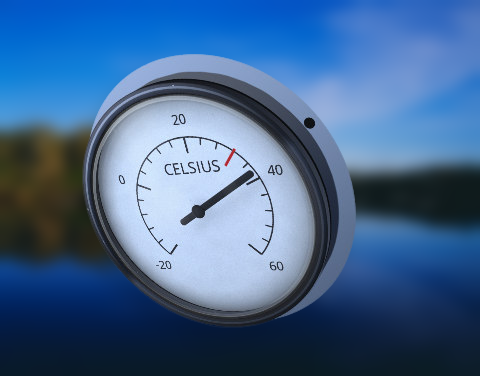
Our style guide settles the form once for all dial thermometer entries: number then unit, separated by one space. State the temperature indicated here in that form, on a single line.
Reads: 38 °C
